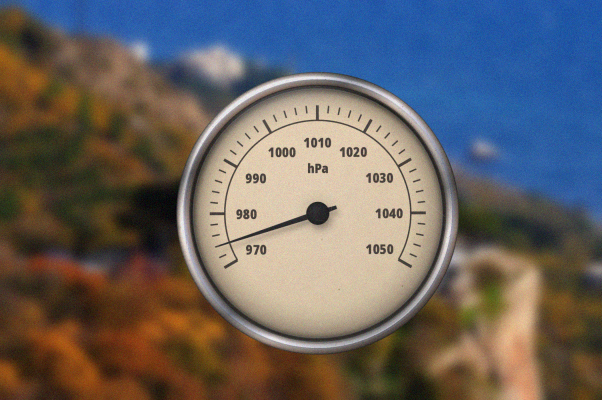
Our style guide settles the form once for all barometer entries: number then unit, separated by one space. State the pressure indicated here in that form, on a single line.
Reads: 974 hPa
